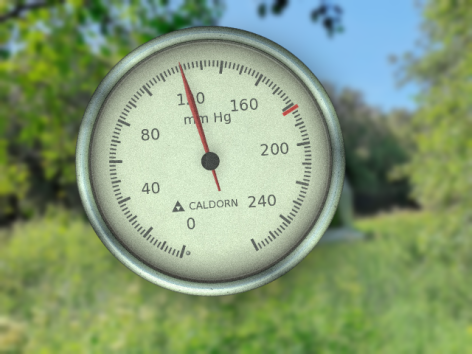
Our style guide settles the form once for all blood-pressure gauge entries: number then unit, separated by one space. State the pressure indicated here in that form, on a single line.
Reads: 120 mmHg
